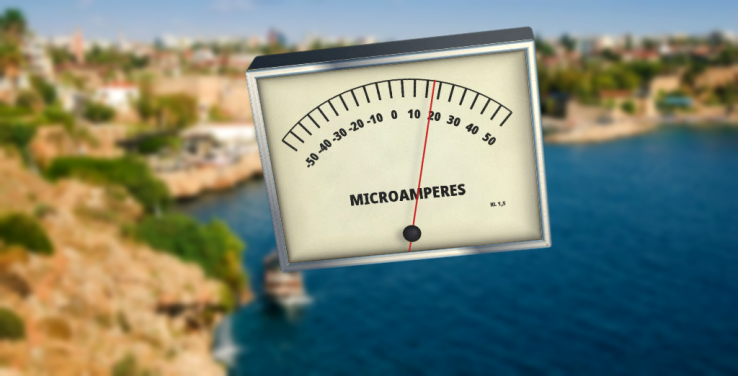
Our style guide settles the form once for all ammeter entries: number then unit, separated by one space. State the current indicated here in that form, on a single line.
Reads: 17.5 µA
